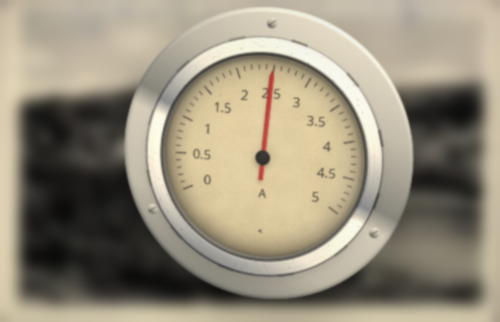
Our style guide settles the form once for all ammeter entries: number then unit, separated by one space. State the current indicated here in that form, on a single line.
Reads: 2.5 A
